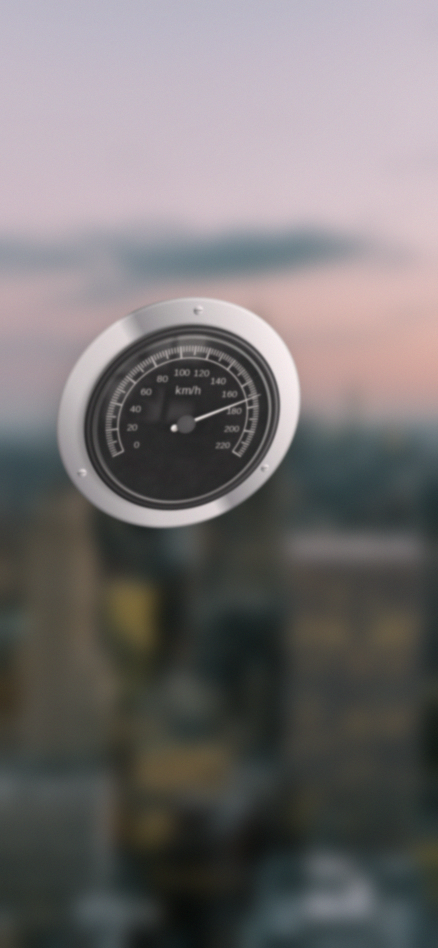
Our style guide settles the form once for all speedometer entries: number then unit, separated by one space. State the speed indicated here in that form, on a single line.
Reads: 170 km/h
